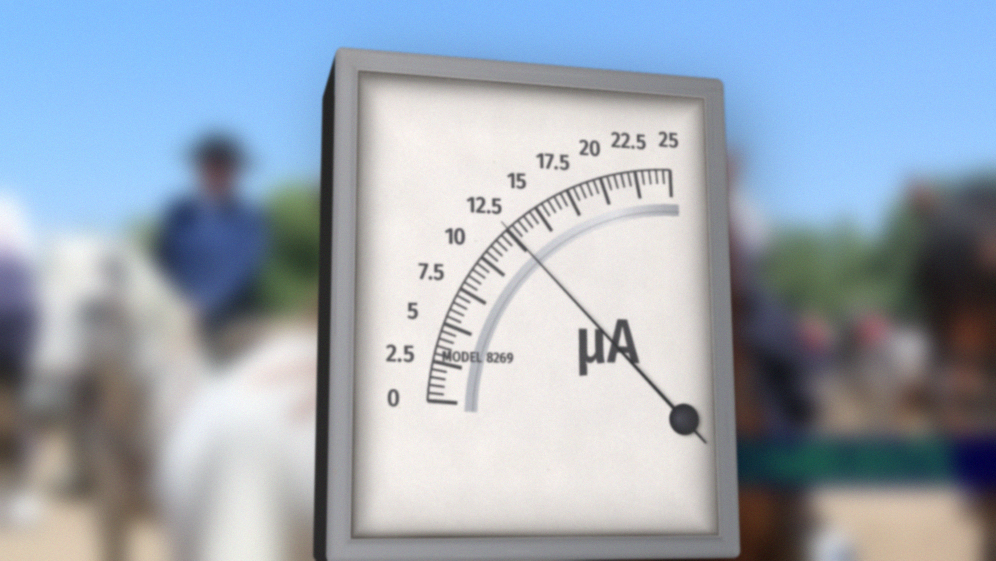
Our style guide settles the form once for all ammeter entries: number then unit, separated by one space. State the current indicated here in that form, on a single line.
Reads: 12.5 µA
